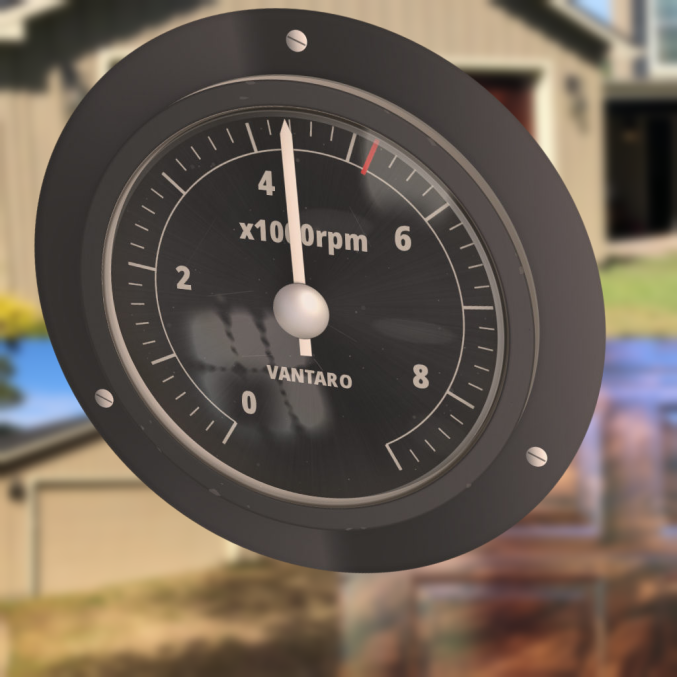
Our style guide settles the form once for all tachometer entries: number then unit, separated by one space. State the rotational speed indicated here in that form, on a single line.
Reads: 4400 rpm
